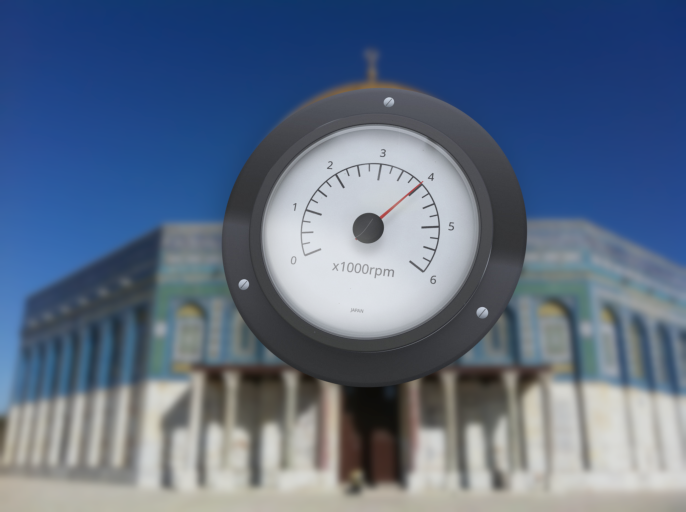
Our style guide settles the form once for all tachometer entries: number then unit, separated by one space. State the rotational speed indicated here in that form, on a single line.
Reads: 4000 rpm
